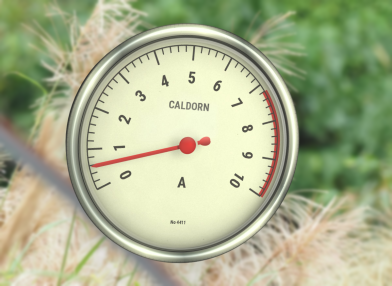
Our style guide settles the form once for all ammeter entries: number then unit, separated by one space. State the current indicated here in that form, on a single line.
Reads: 0.6 A
